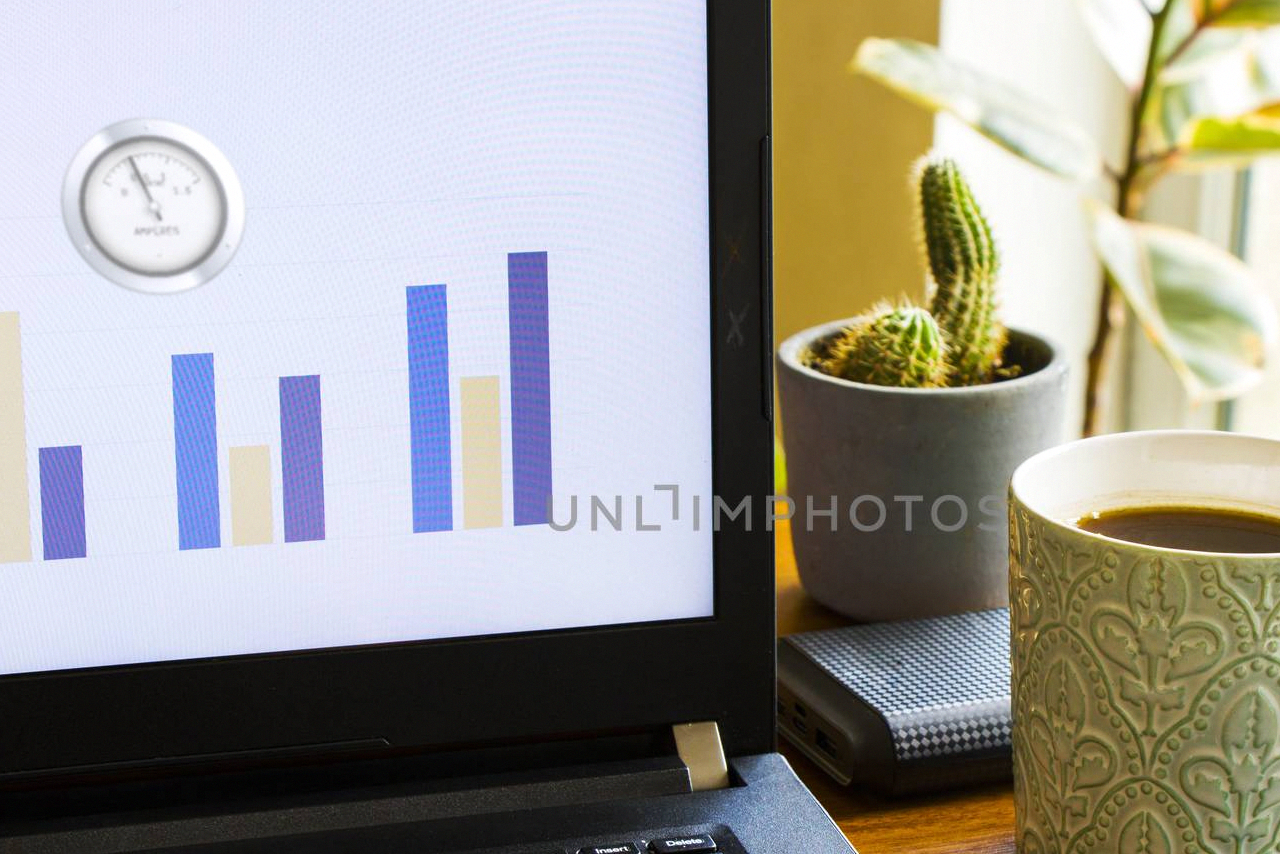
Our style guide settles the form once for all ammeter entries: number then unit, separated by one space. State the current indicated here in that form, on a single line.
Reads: 0.5 A
